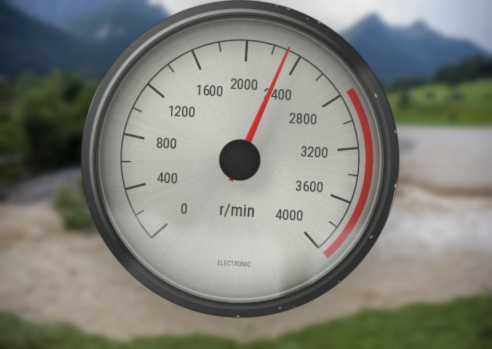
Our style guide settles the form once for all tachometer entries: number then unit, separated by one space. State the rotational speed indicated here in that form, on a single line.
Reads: 2300 rpm
